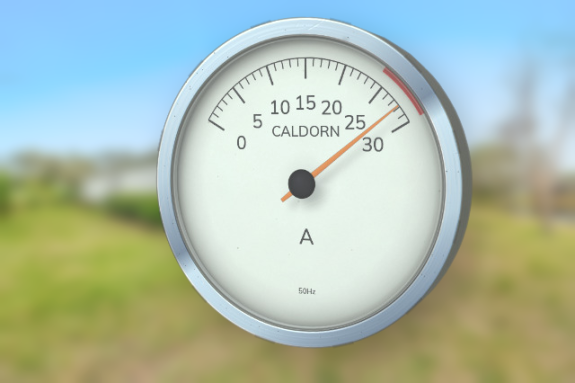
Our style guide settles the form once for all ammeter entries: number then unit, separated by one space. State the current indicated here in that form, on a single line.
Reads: 28 A
